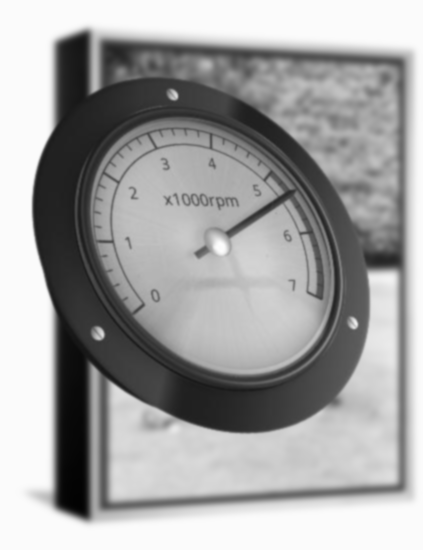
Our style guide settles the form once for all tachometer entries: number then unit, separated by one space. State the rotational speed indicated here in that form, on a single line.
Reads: 5400 rpm
